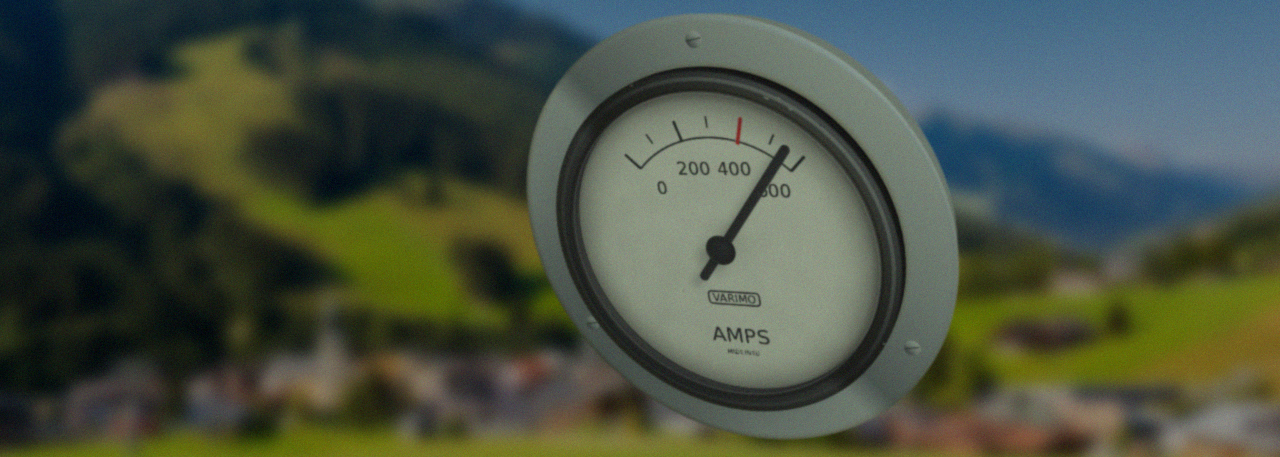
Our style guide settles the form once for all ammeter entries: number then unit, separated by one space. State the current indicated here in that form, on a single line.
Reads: 550 A
